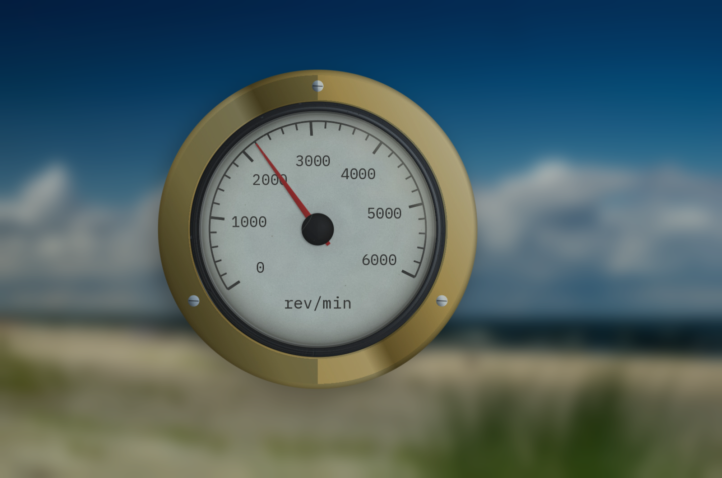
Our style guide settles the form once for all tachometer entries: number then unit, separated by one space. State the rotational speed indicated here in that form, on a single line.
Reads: 2200 rpm
